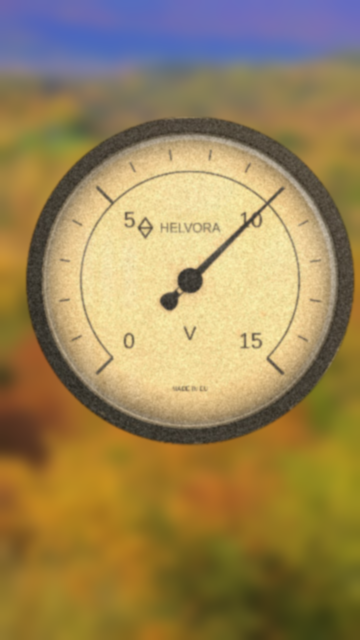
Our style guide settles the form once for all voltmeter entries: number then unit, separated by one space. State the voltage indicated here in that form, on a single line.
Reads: 10 V
